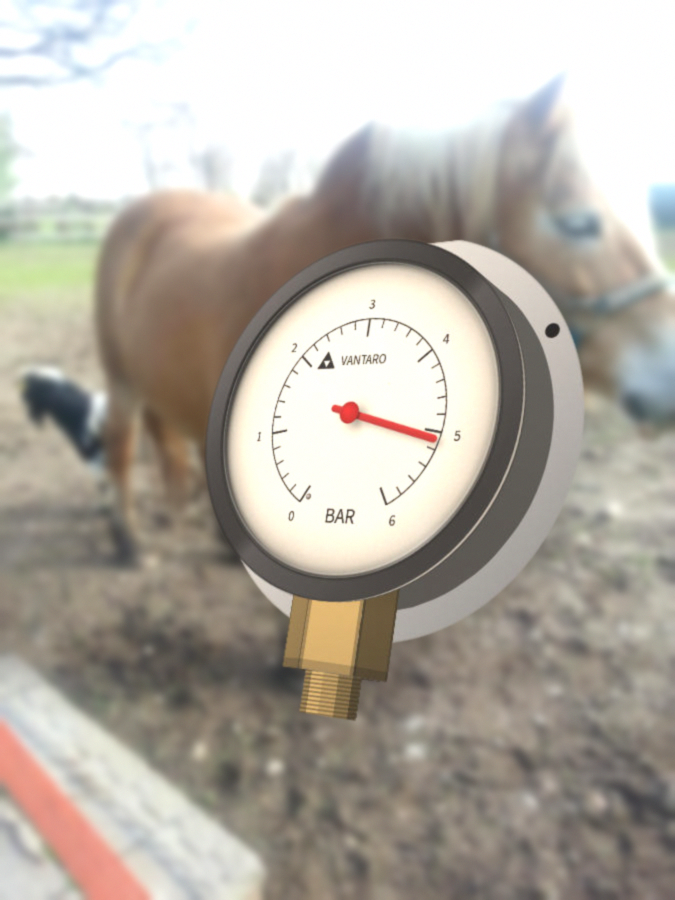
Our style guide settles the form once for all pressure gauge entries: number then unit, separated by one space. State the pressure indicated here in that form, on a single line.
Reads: 5.1 bar
